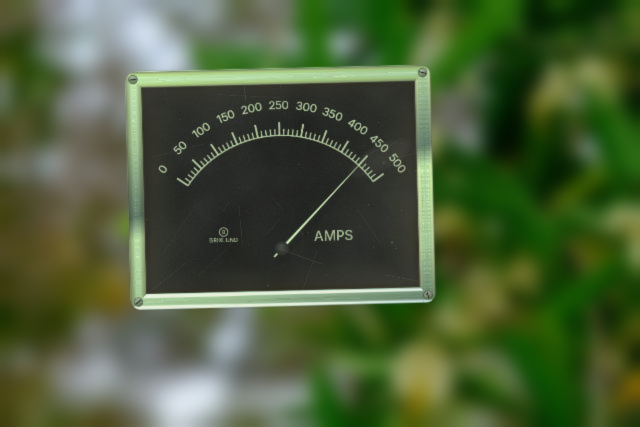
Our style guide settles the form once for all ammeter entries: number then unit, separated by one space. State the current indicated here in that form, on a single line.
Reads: 450 A
